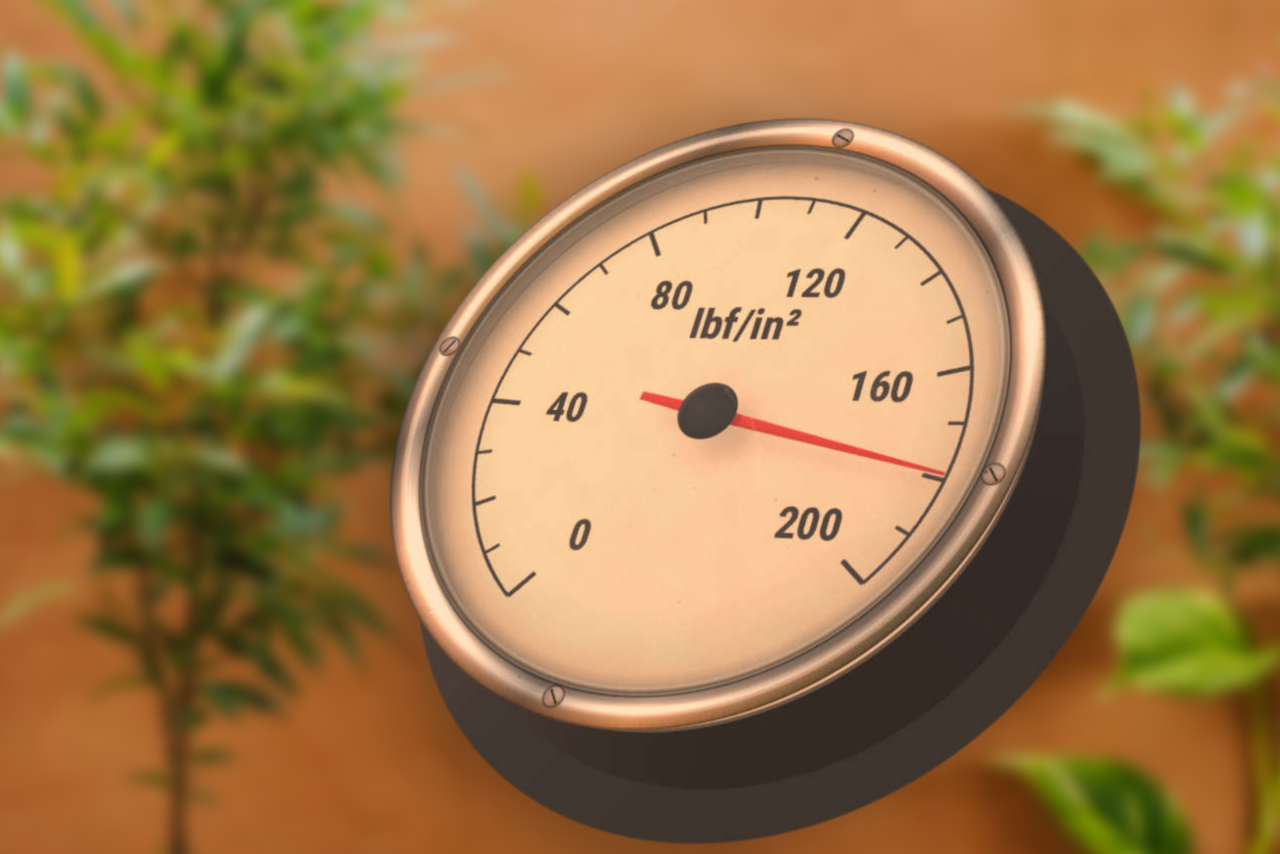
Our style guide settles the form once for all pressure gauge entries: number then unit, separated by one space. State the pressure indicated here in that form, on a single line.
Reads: 180 psi
